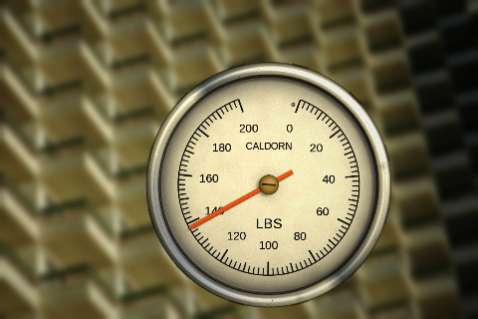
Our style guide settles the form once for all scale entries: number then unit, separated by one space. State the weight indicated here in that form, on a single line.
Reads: 138 lb
